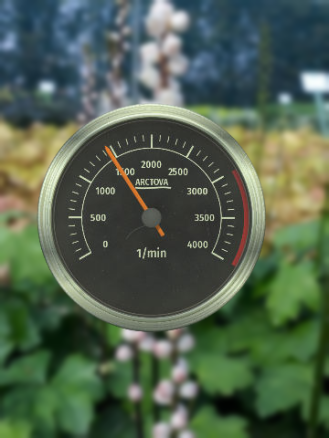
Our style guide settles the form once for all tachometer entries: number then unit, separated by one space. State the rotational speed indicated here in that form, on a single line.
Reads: 1450 rpm
